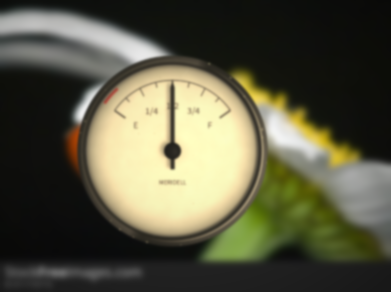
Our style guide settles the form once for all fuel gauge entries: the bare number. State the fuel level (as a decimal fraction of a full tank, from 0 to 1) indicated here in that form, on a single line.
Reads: 0.5
